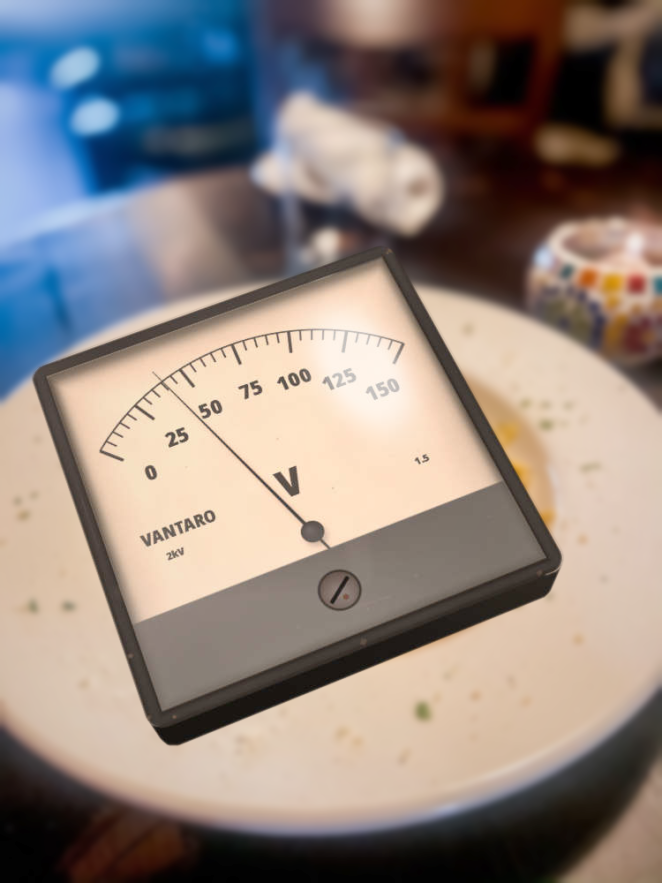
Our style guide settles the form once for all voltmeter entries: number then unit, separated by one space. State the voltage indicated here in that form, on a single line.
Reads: 40 V
